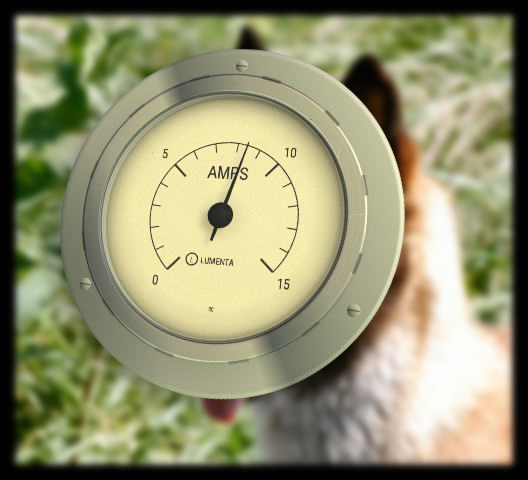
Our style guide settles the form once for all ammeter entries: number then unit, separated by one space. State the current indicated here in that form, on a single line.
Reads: 8.5 A
